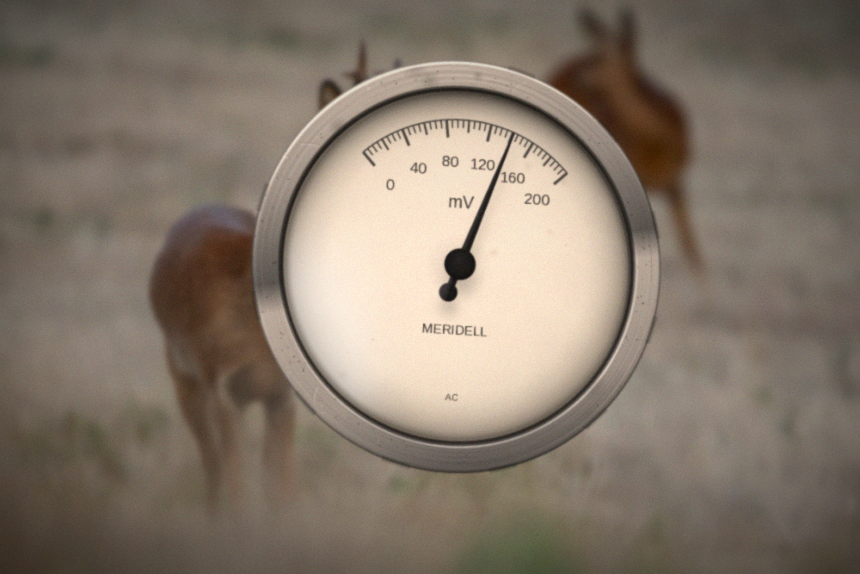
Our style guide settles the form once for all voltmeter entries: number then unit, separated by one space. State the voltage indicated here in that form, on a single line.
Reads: 140 mV
